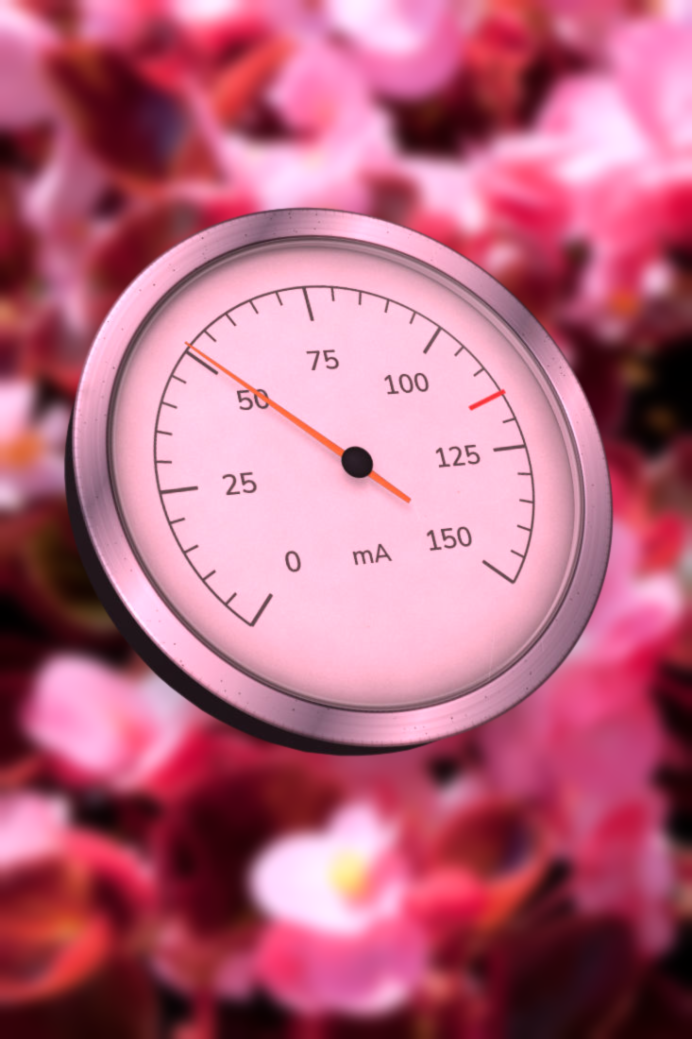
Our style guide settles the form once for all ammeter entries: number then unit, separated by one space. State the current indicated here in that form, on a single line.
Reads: 50 mA
